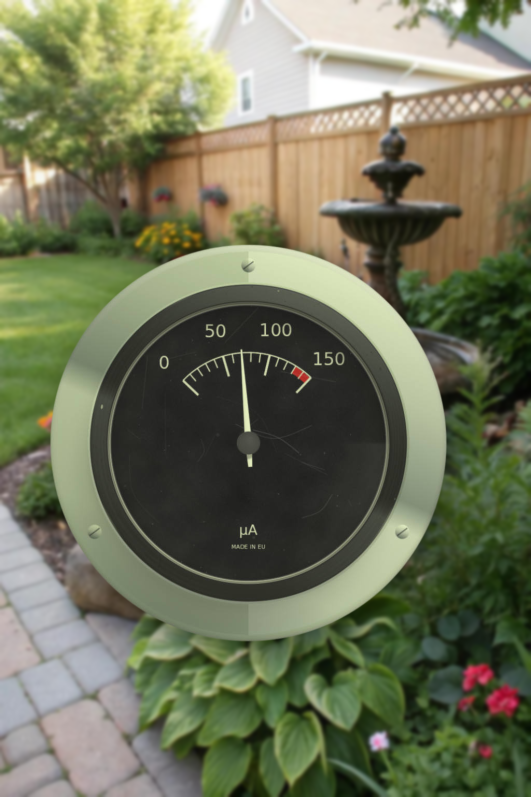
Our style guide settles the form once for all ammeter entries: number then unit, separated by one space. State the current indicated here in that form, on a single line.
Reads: 70 µA
